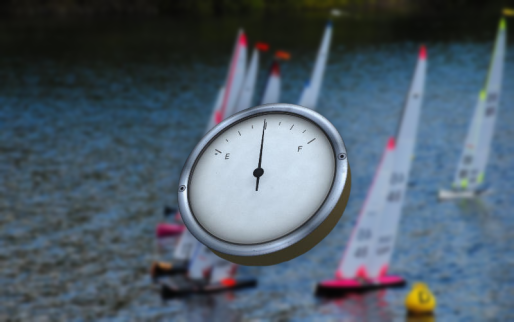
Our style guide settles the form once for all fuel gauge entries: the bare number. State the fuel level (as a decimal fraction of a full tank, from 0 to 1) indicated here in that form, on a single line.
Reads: 0.5
